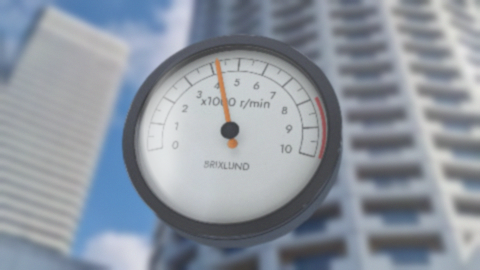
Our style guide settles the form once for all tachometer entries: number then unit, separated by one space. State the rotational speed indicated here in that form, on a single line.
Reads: 4250 rpm
